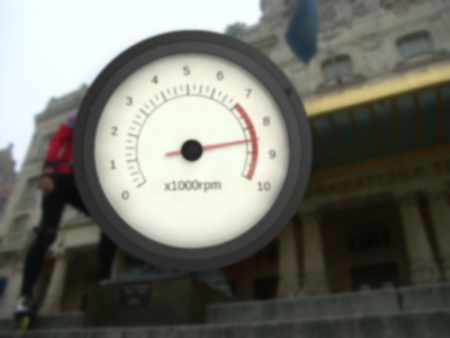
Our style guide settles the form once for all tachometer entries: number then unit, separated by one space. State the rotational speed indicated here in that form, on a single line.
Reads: 8500 rpm
